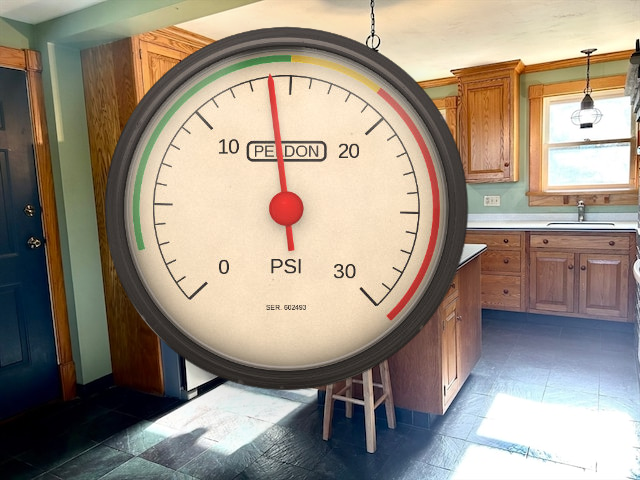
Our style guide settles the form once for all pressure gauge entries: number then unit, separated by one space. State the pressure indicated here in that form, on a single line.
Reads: 14 psi
